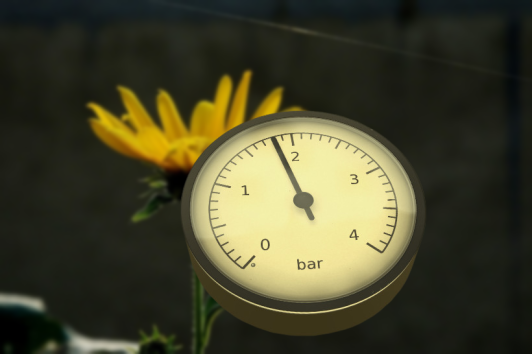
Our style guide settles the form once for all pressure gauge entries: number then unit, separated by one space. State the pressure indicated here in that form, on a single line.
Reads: 1.8 bar
